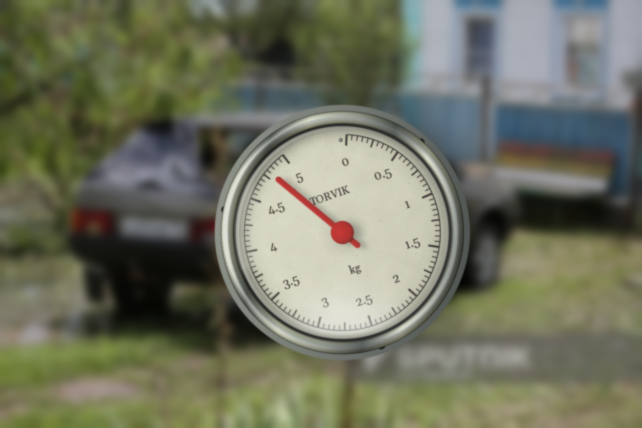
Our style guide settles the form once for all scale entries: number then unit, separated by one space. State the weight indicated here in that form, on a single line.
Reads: 4.8 kg
